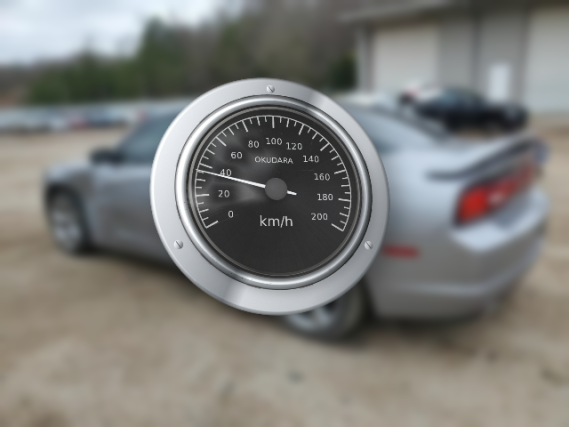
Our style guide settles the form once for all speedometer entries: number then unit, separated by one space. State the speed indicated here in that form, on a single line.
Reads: 35 km/h
